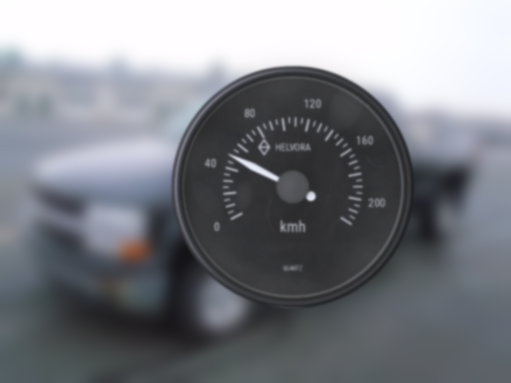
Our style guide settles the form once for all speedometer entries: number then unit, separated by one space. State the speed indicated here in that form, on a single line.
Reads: 50 km/h
